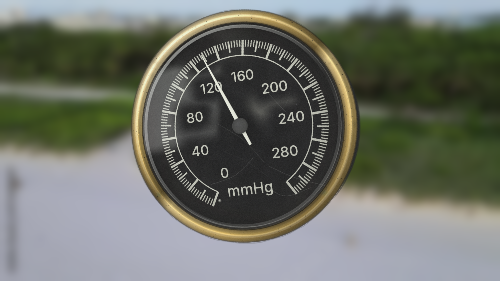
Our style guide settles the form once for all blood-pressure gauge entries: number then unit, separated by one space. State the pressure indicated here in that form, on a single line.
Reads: 130 mmHg
